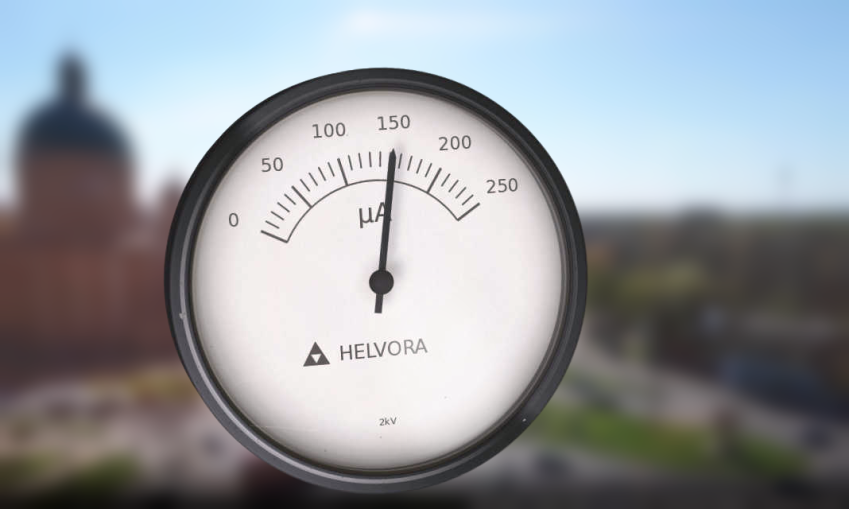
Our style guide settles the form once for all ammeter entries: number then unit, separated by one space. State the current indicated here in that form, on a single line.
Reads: 150 µA
